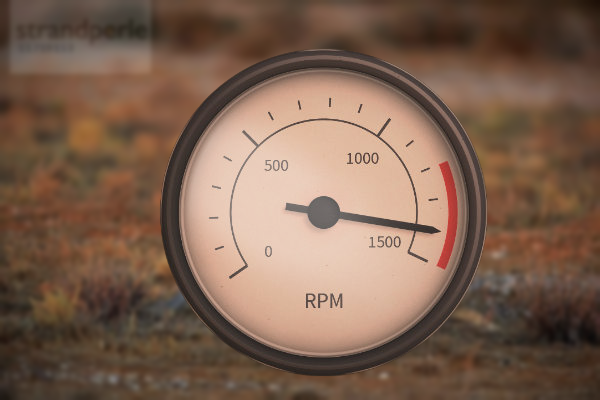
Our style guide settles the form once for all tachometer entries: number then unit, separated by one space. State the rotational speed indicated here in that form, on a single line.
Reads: 1400 rpm
